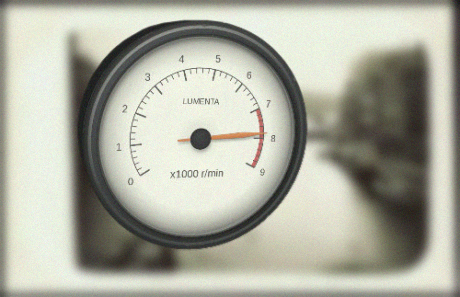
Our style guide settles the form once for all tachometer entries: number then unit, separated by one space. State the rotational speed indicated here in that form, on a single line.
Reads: 7800 rpm
